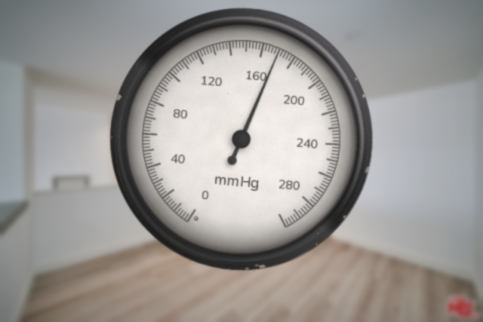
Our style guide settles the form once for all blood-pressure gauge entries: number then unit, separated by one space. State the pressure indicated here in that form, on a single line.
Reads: 170 mmHg
